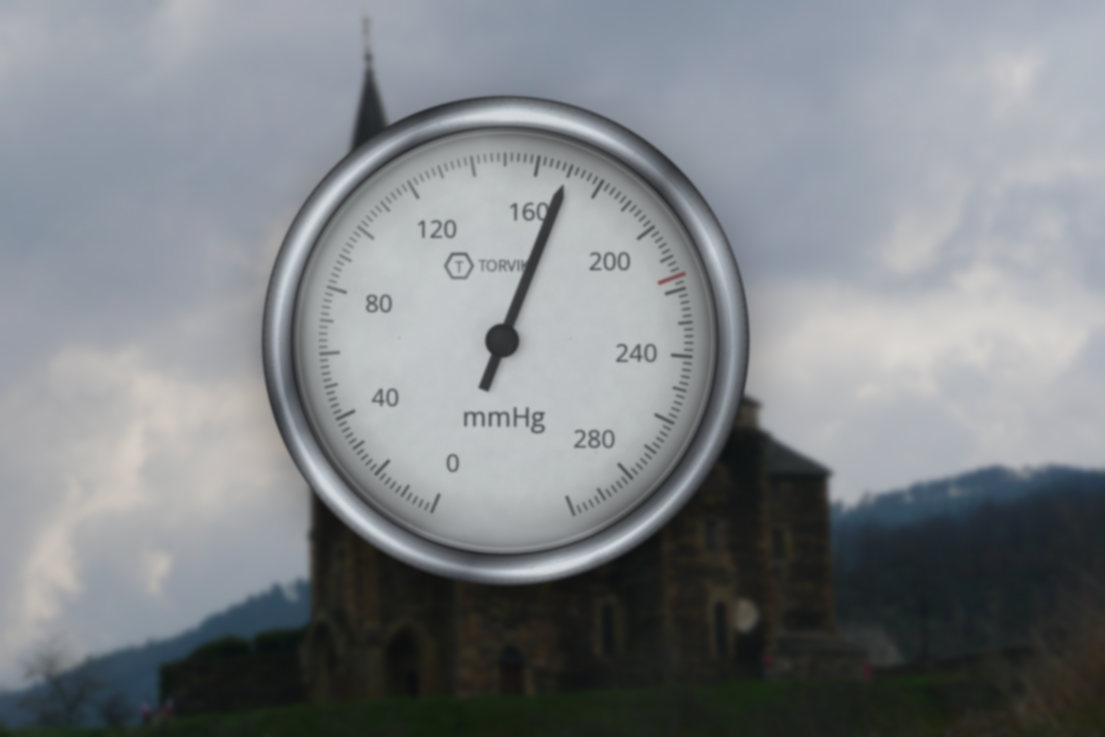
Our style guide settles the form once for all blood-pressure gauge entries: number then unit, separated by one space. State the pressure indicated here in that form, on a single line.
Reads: 170 mmHg
